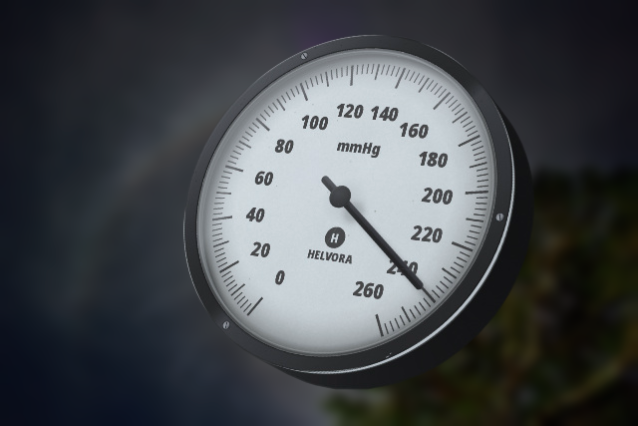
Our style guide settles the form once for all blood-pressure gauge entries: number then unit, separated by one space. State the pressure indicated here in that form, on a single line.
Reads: 240 mmHg
